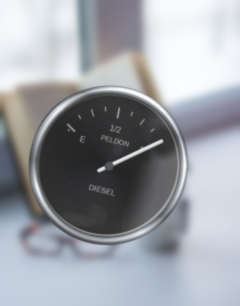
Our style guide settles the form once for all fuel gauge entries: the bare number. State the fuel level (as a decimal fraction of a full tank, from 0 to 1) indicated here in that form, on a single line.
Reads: 1
